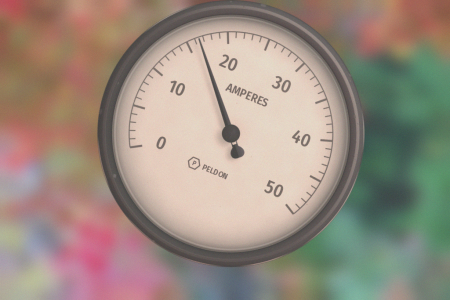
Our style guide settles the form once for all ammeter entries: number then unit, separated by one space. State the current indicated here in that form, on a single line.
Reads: 16.5 A
